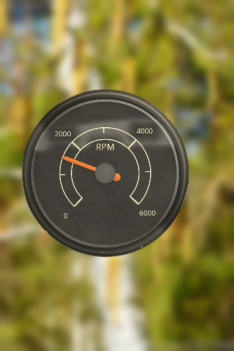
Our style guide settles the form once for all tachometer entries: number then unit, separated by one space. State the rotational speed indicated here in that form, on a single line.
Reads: 1500 rpm
